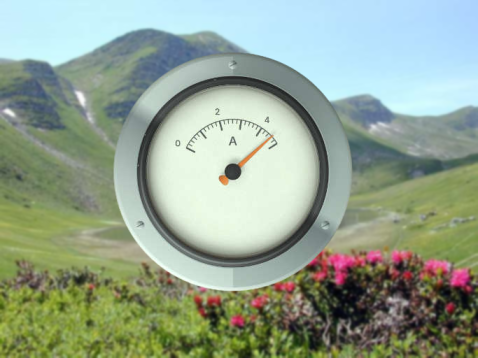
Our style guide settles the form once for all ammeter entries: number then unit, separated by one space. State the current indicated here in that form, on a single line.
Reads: 4.6 A
